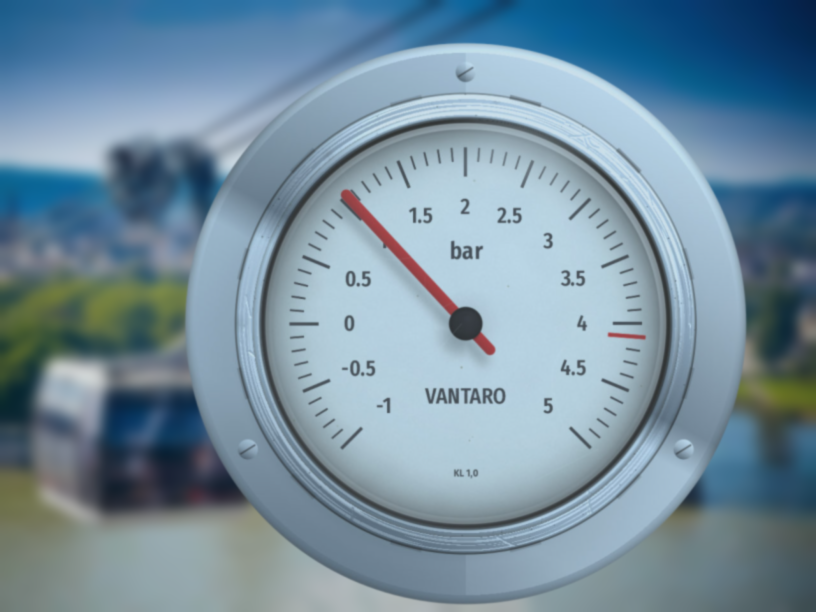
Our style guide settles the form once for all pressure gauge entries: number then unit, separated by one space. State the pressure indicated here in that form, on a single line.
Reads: 1.05 bar
